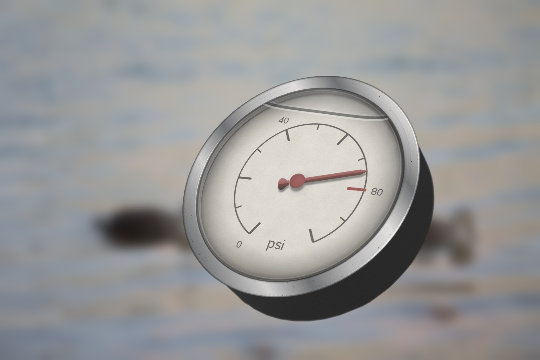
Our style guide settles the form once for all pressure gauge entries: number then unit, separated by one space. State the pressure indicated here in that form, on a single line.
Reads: 75 psi
